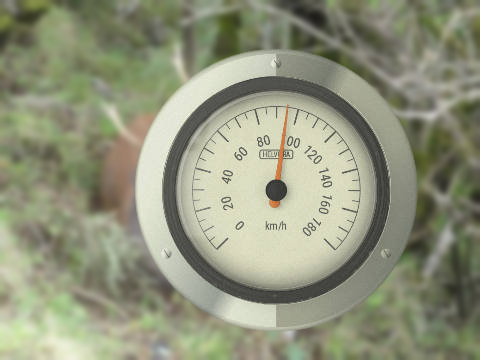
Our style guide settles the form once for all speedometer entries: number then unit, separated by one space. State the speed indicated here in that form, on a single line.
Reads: 95 km/h
